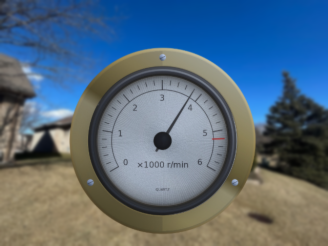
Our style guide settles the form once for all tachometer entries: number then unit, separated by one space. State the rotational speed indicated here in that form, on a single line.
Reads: 3800 rpm
